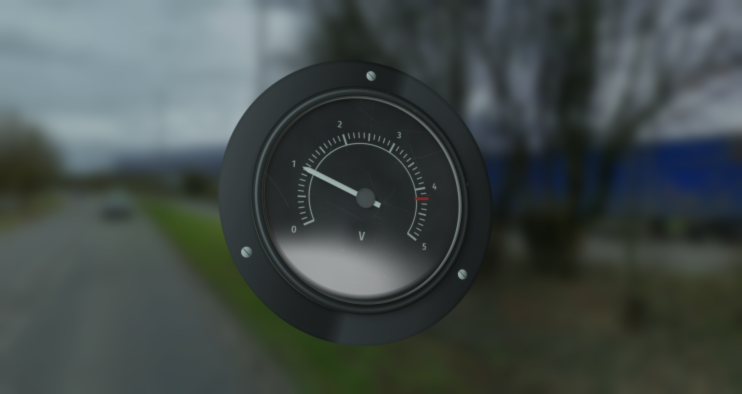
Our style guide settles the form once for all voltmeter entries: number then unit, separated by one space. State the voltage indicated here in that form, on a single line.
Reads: 1 V
